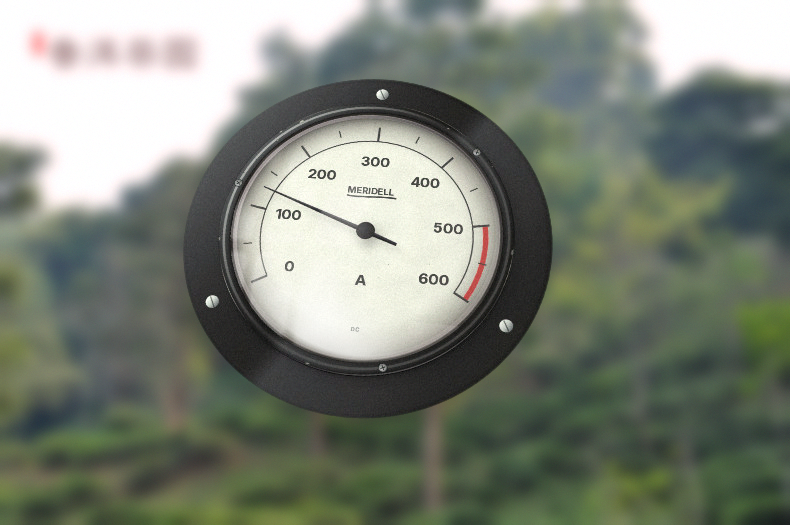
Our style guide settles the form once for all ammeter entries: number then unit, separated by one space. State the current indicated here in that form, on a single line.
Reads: 125 A
